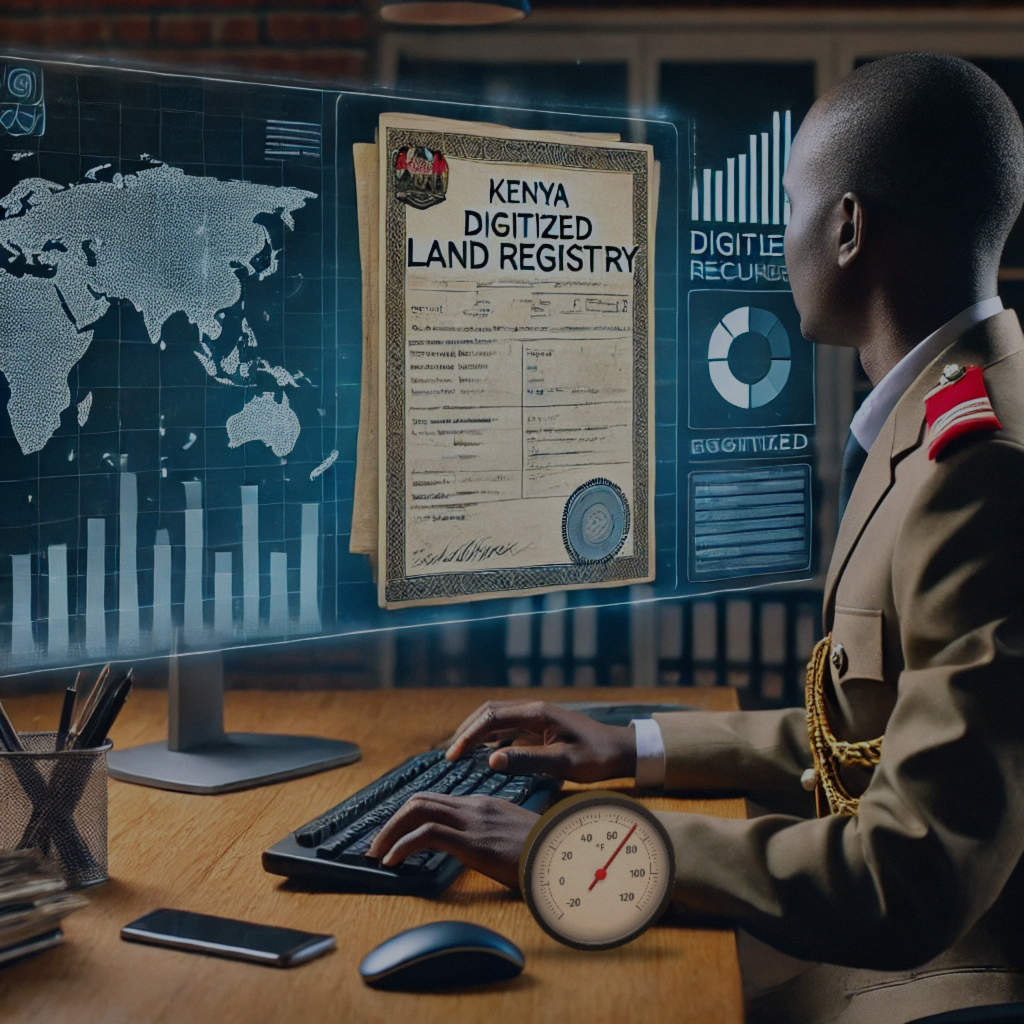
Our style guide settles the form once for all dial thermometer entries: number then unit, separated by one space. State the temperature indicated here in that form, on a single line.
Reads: 70 °F
